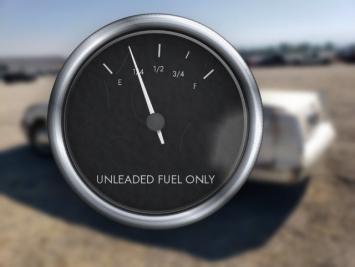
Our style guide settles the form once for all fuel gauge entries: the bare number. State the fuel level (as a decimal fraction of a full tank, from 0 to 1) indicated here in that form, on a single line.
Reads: 0.25
